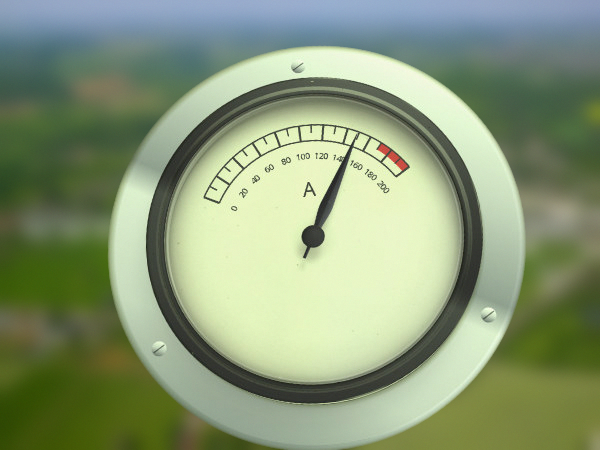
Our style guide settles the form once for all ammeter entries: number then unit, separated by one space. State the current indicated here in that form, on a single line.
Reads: 150 A
